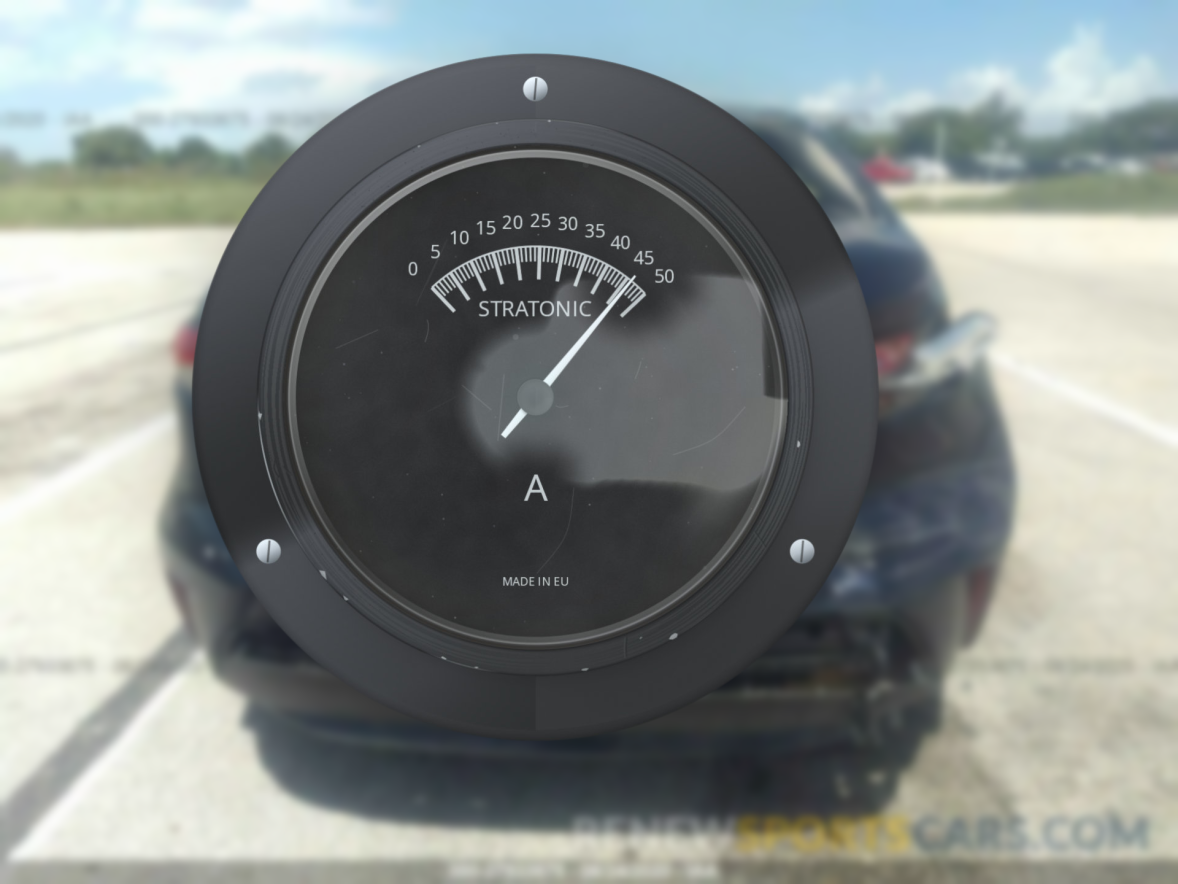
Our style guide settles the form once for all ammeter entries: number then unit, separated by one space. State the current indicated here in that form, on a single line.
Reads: 46 A
